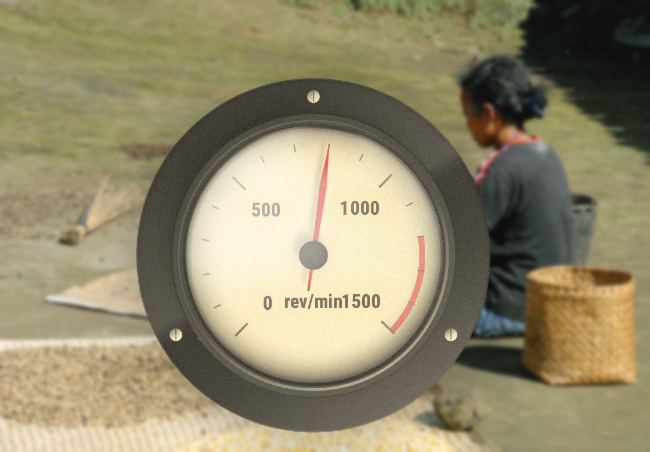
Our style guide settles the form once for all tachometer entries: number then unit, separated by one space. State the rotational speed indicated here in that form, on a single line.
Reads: 800 rpm
